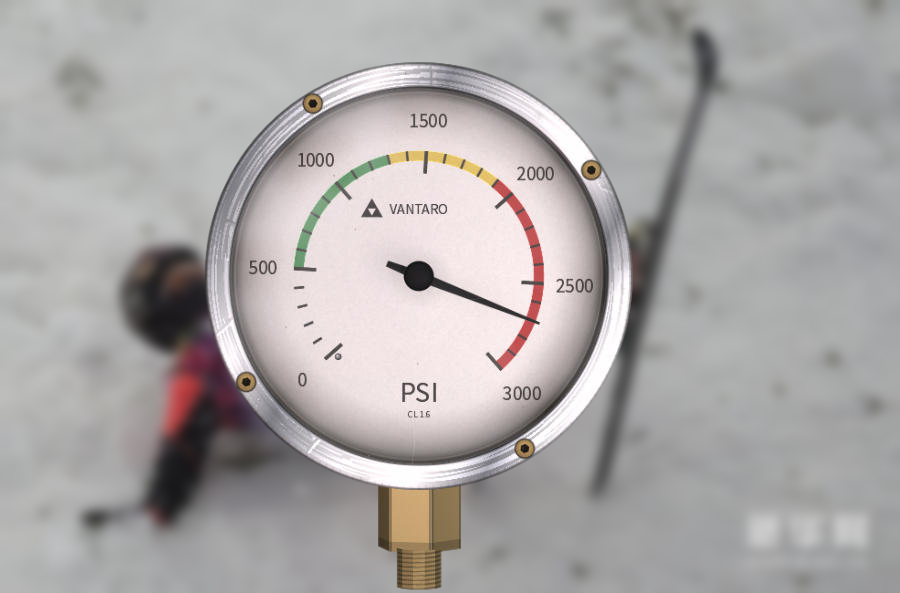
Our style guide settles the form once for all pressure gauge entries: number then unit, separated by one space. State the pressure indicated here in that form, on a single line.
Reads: 2700 psi
